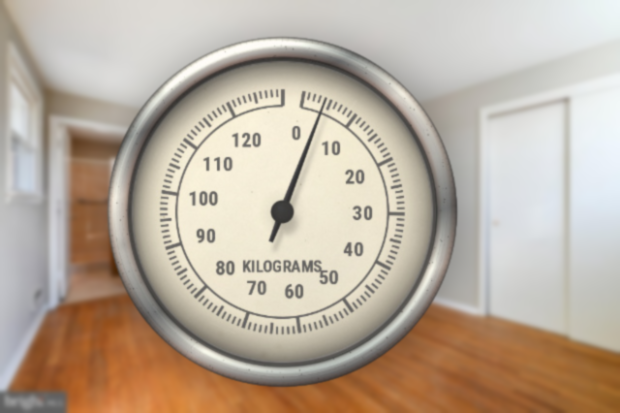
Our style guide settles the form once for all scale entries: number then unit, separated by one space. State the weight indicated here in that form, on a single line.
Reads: 4 kg
